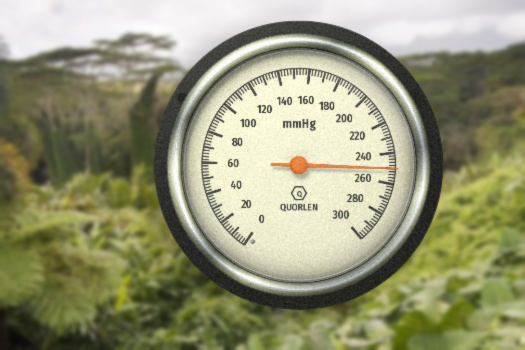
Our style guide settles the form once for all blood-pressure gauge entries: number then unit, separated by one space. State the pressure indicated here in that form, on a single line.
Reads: 250 mmHg
